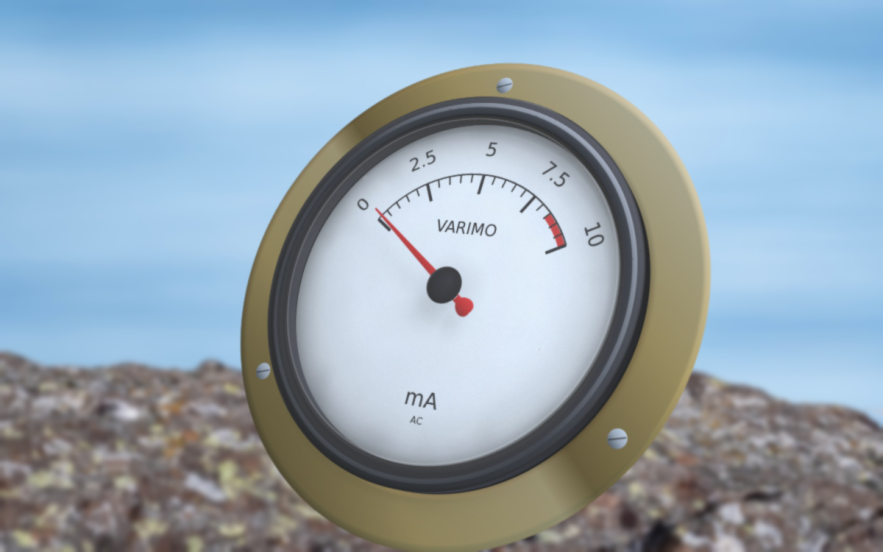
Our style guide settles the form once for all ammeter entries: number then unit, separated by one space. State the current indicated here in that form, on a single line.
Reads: 0.25 mA
